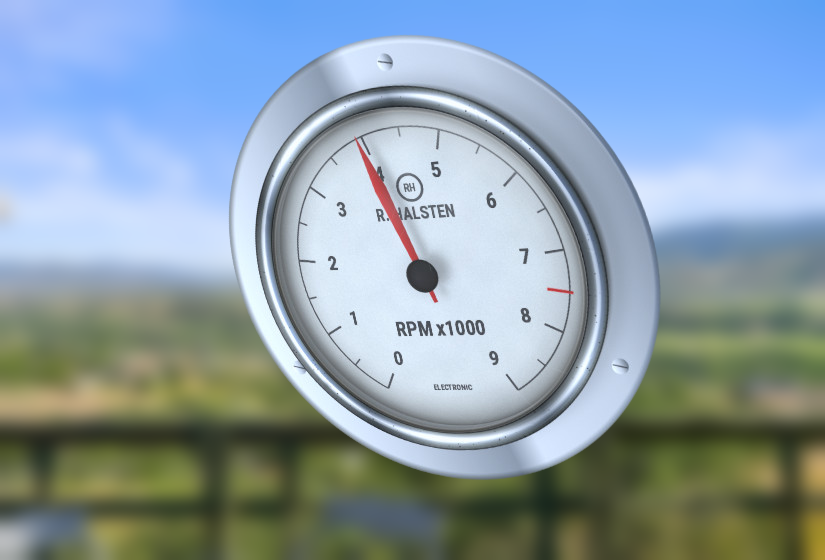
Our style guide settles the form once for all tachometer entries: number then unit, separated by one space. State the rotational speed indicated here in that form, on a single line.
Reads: 4000 rpm
